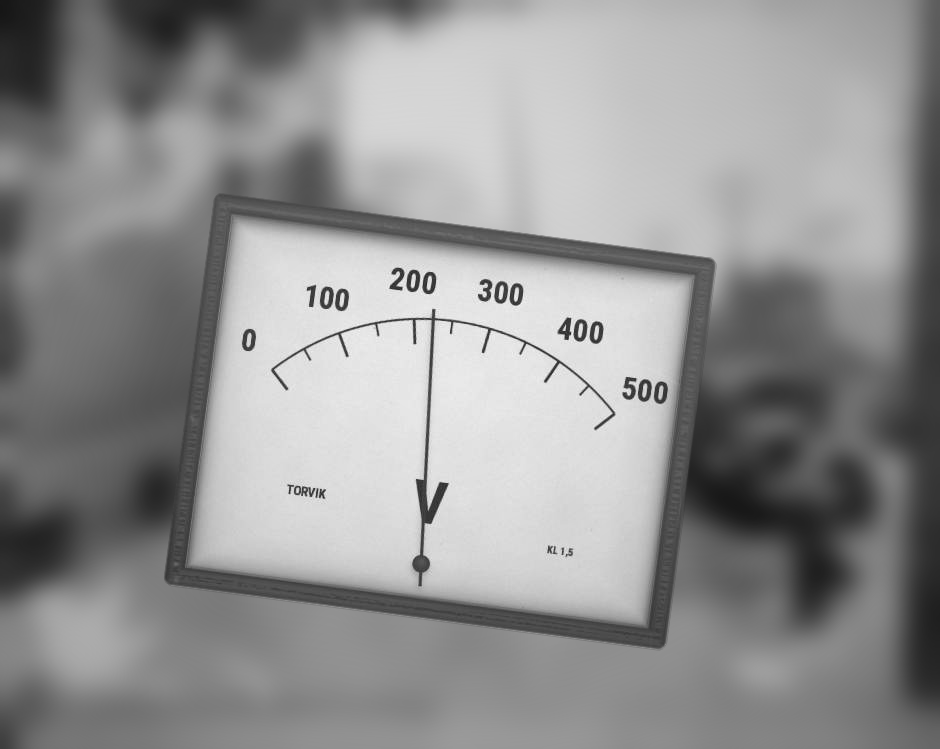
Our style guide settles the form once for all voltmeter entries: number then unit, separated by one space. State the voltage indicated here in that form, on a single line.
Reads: 225 V
